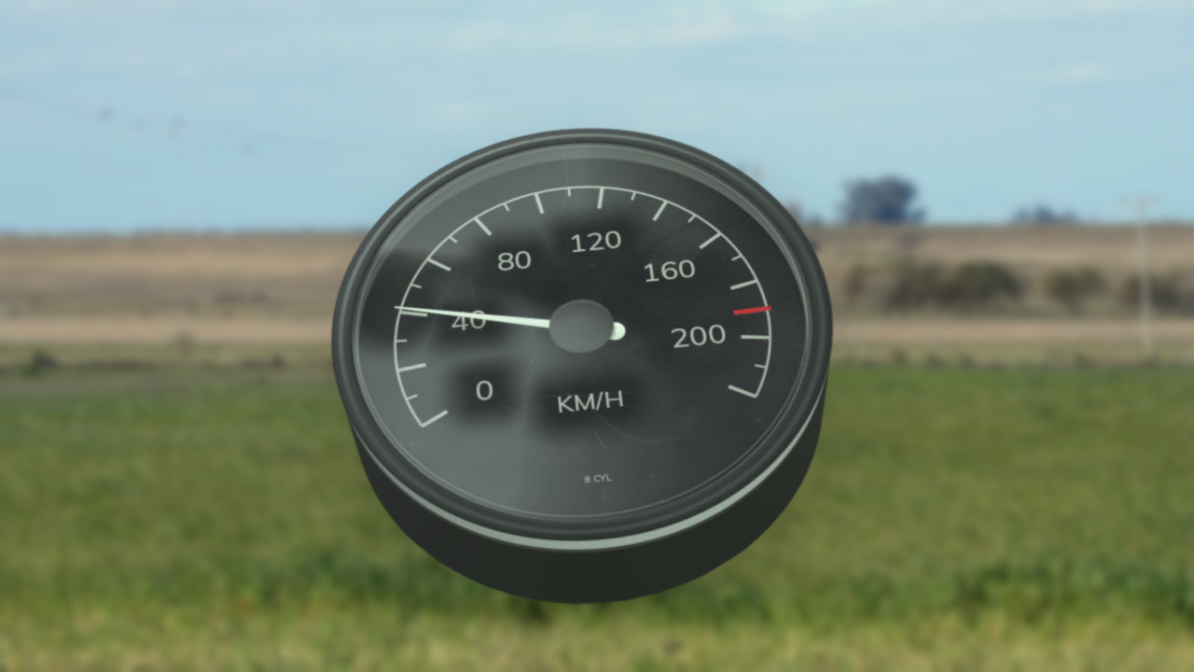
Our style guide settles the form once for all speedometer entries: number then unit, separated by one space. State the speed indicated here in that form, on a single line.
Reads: 40 km/h
